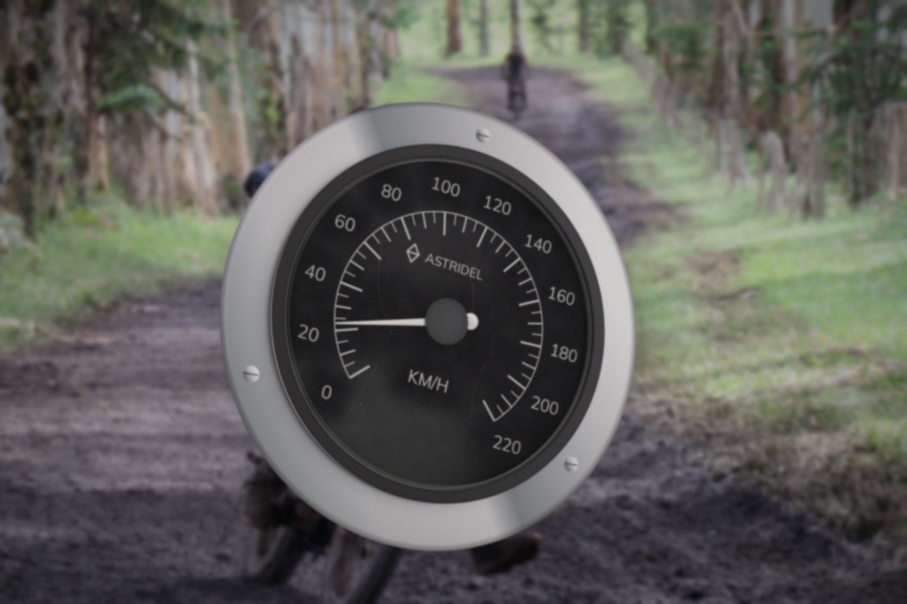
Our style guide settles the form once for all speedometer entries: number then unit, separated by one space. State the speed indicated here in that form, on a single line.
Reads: 22.5 km/h
